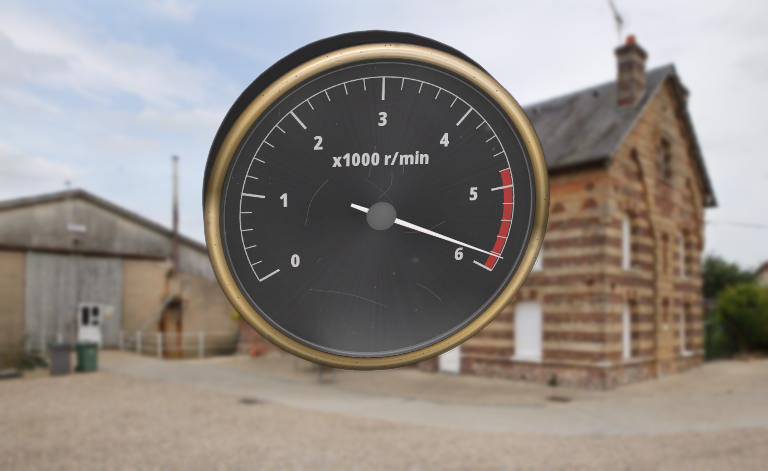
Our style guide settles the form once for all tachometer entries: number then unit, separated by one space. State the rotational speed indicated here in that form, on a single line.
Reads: 5800 rpm
